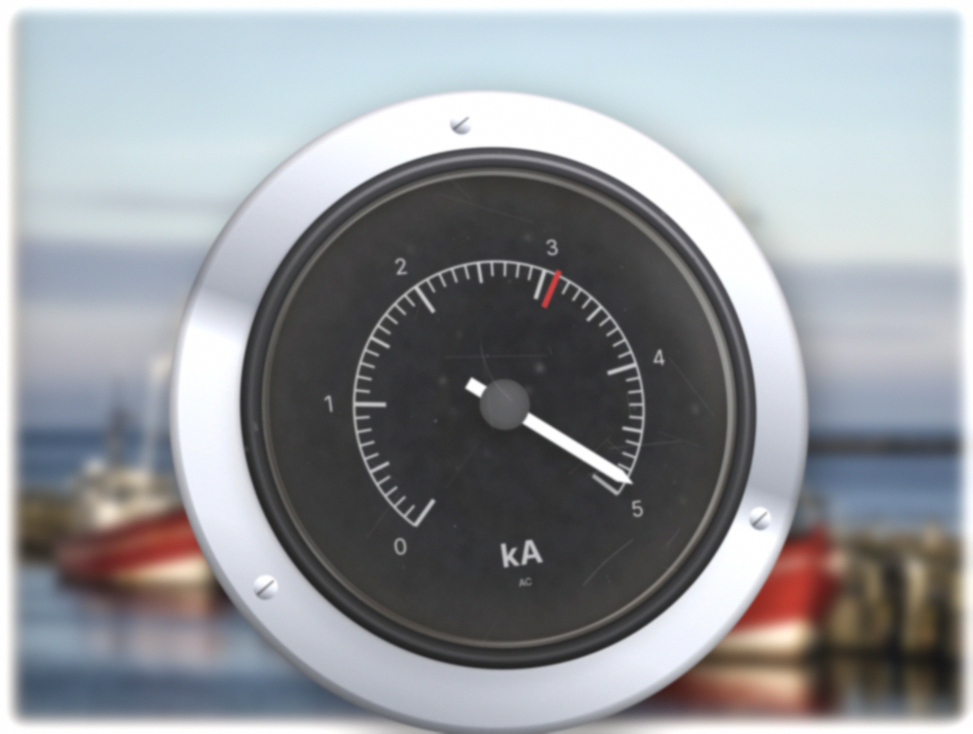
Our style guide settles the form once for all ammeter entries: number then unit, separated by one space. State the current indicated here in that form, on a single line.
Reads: 4.9 kA
